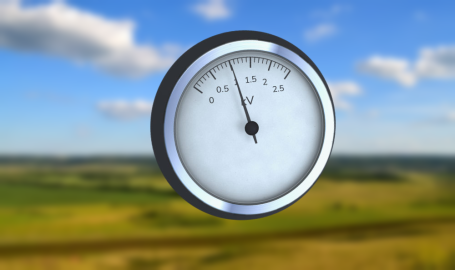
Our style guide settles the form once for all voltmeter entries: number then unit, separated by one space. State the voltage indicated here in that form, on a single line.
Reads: 1 kV
